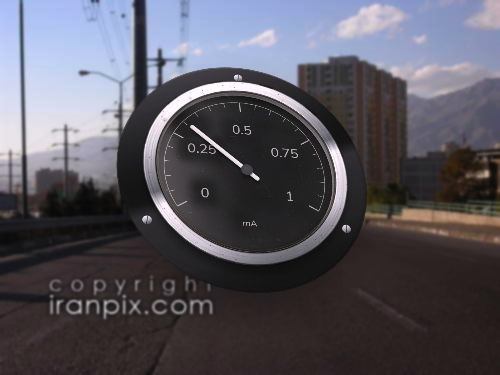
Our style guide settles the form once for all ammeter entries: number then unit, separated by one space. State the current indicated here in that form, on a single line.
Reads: 0.3 mA
